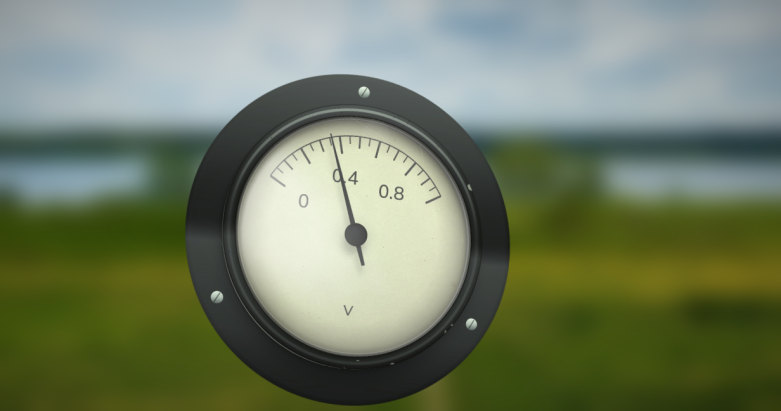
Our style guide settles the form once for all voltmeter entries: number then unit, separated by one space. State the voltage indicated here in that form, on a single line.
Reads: 0.35 V
